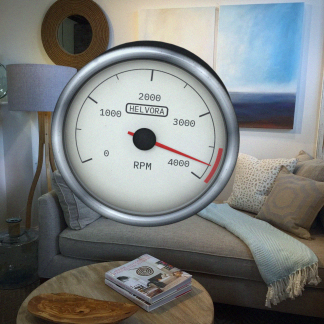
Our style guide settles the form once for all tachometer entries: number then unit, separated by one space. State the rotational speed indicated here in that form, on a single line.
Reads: 3750 rpm
